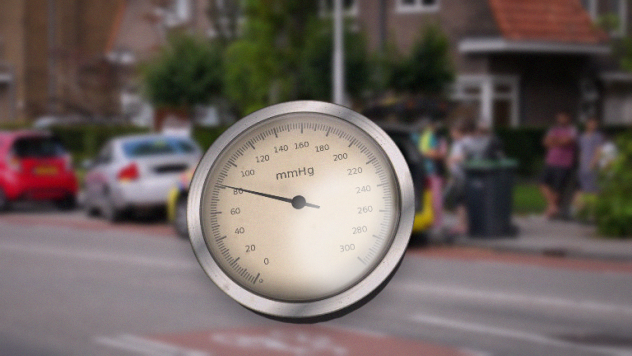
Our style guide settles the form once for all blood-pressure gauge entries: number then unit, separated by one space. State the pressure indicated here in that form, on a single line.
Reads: 80 mmHg
